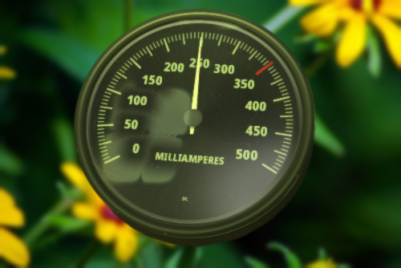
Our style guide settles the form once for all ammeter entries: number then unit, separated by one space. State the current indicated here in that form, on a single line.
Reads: 250 mA
